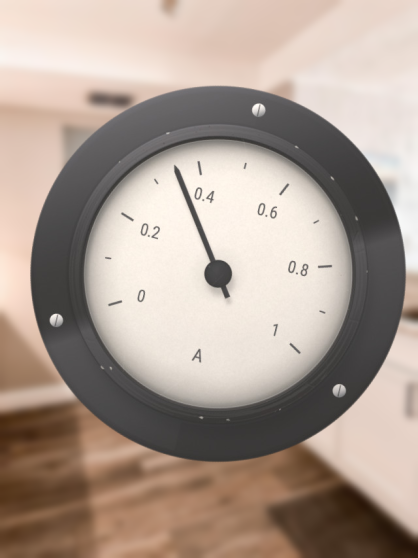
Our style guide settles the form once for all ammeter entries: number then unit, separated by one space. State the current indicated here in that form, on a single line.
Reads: 0.35 A
